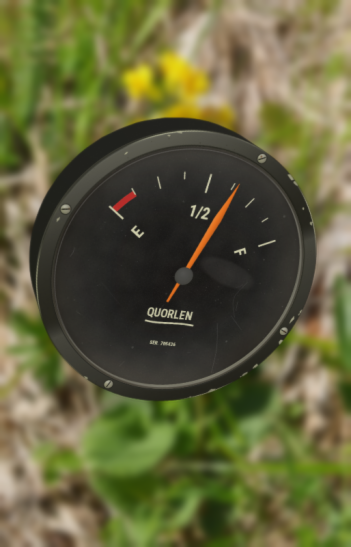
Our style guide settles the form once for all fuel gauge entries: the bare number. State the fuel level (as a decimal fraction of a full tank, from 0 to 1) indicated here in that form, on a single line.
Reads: 0.625
